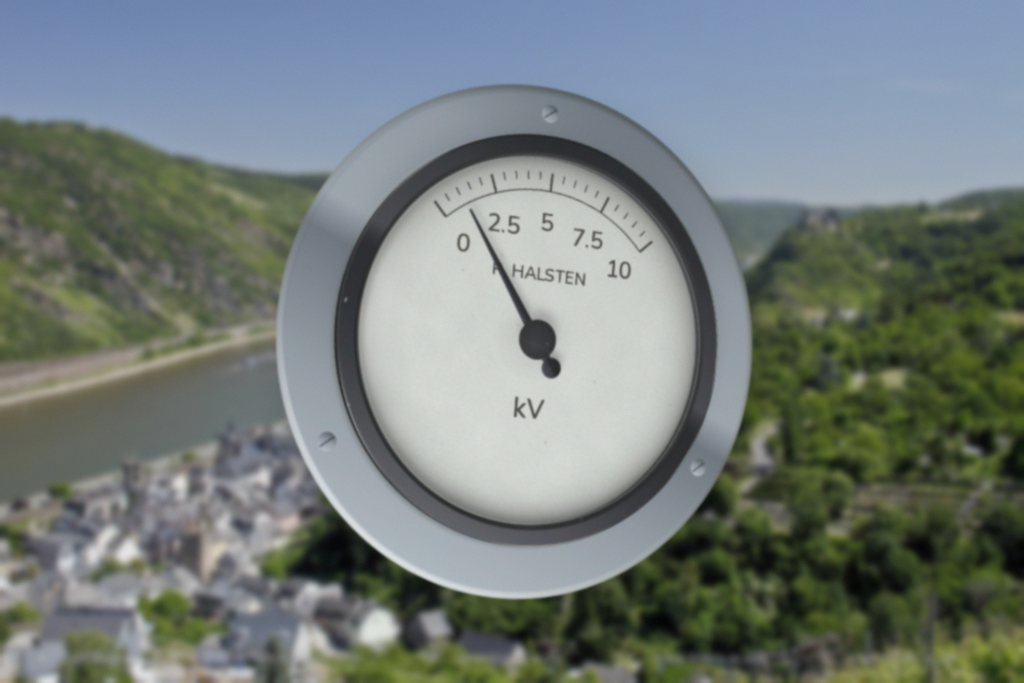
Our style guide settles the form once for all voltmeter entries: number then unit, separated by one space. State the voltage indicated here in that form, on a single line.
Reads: 1 kV
